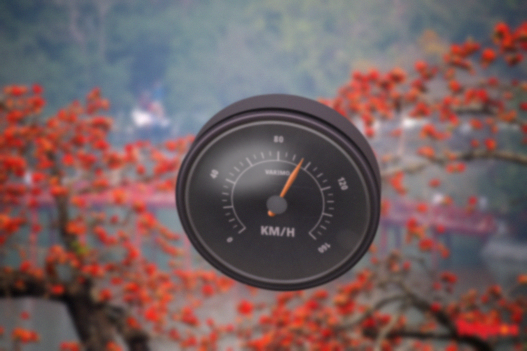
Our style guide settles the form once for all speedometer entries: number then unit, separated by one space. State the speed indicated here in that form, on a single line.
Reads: 95 km/h
